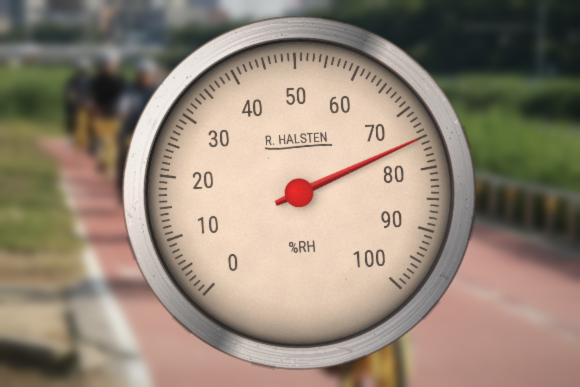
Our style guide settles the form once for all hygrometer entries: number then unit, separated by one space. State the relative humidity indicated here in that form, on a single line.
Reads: 75 %
